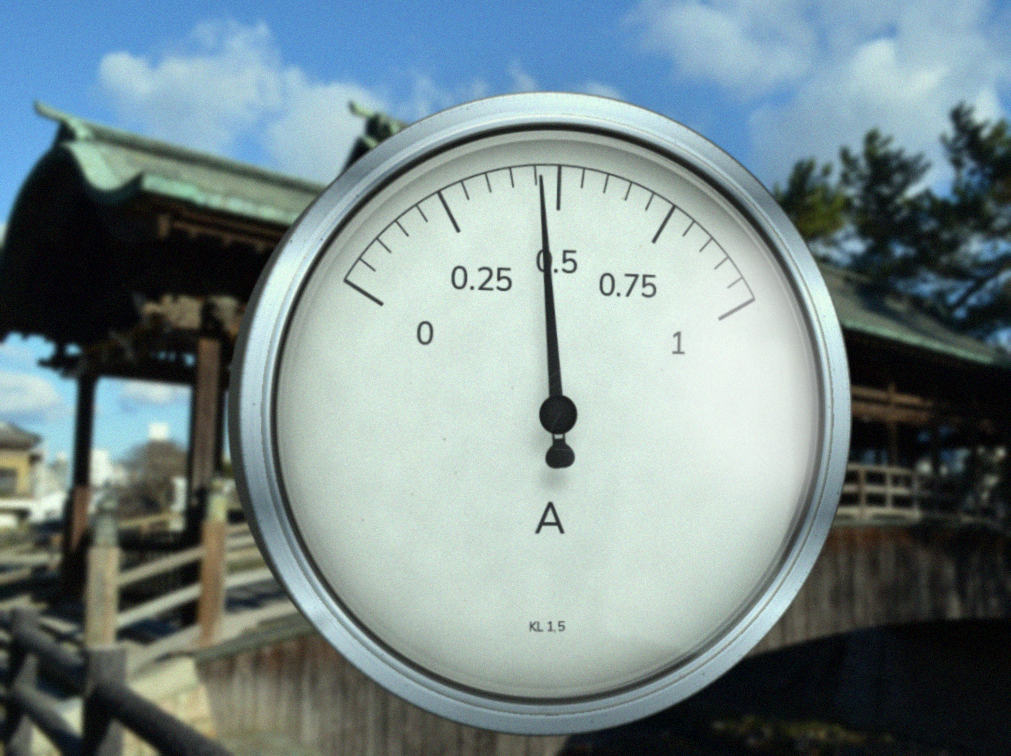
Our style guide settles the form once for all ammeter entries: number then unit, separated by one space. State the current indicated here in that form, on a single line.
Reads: 0.45 A
